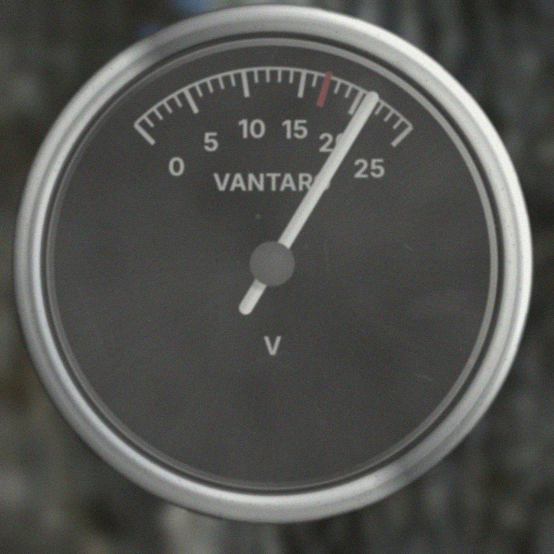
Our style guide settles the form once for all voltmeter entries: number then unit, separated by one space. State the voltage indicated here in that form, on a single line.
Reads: 21 V
